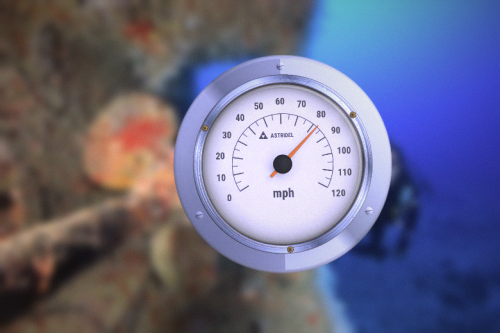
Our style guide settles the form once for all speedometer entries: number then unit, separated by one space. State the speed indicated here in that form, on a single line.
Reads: 82.5 mph
